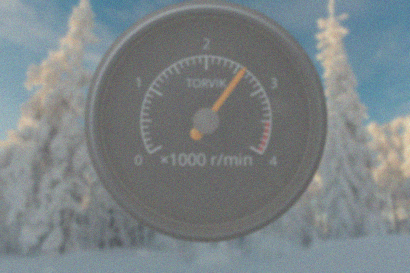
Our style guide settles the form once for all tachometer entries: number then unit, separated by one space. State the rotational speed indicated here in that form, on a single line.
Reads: 2600 rpm
